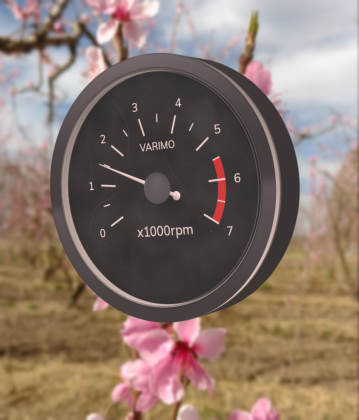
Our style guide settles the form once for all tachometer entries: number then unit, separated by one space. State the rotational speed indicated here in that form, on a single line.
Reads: 1500 rpm
